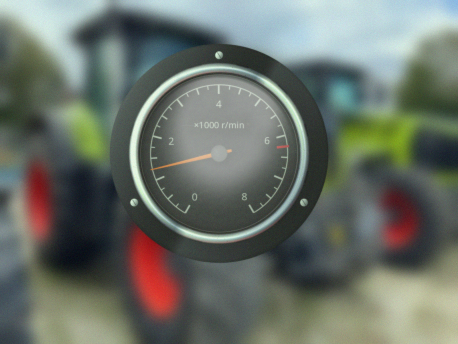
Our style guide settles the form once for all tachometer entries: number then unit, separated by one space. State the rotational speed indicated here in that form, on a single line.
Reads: 1250 rpm
